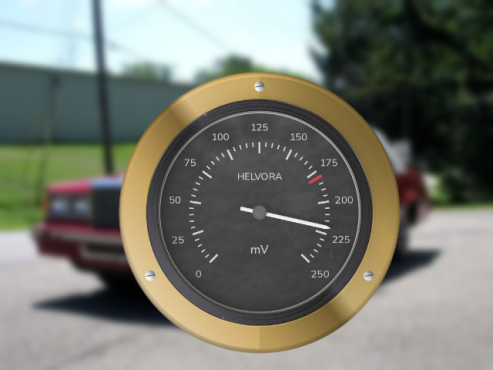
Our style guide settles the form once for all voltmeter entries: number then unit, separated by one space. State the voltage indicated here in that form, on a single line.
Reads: 220 mV
